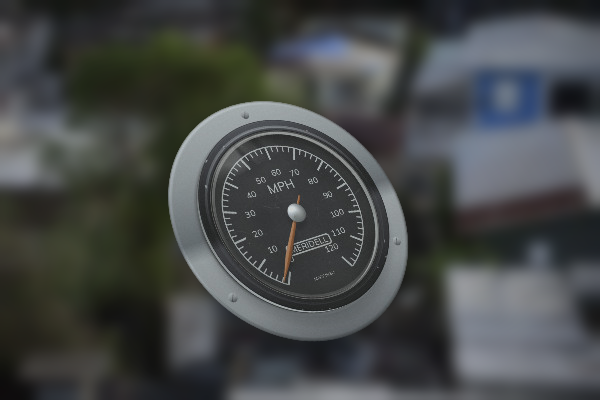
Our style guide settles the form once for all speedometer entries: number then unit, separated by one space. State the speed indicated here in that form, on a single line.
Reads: 2 mph
